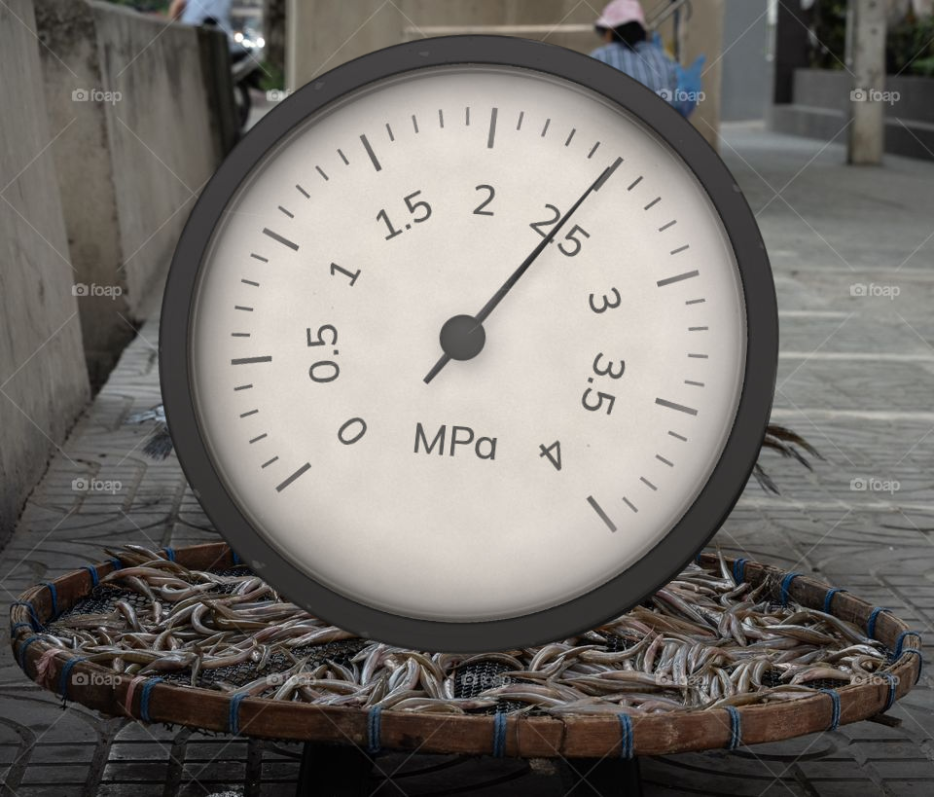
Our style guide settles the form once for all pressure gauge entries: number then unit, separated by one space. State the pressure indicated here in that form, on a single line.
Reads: 2.5 MPa
